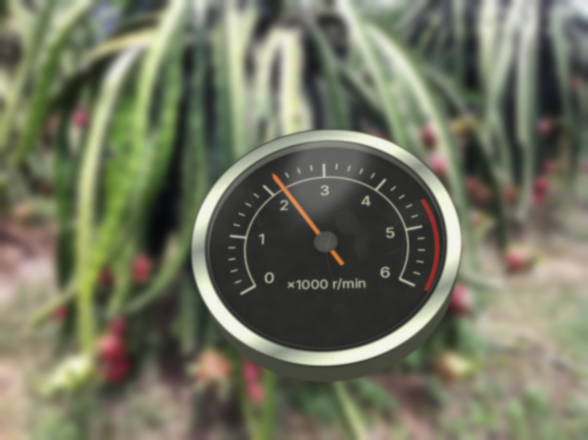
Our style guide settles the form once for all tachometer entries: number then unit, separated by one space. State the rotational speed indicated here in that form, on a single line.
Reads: 2200 rpm
